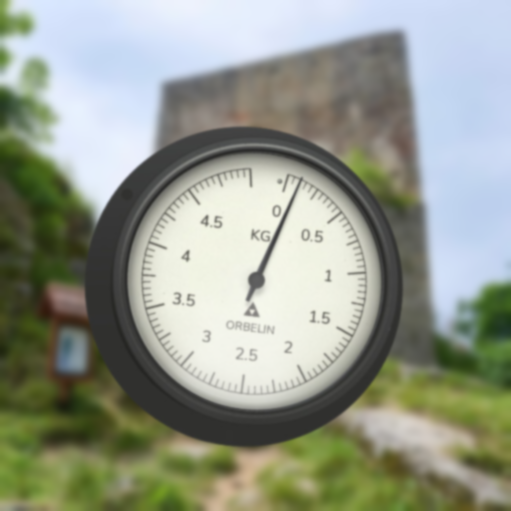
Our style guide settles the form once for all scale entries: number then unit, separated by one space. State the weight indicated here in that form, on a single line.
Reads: 0.1 kg
